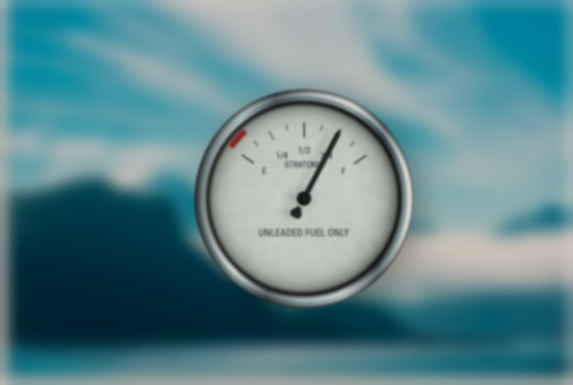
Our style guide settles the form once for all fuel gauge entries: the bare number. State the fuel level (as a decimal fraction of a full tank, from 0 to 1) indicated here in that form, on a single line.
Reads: 0.75
